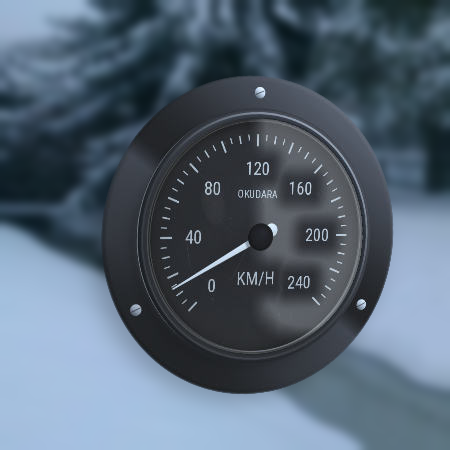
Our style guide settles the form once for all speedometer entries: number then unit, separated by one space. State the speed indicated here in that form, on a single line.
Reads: 15 km/h
